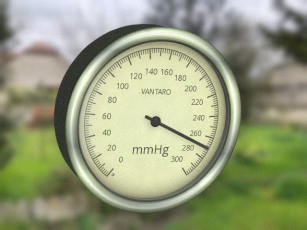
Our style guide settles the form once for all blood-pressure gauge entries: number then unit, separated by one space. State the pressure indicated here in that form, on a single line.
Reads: 270 mmHg
